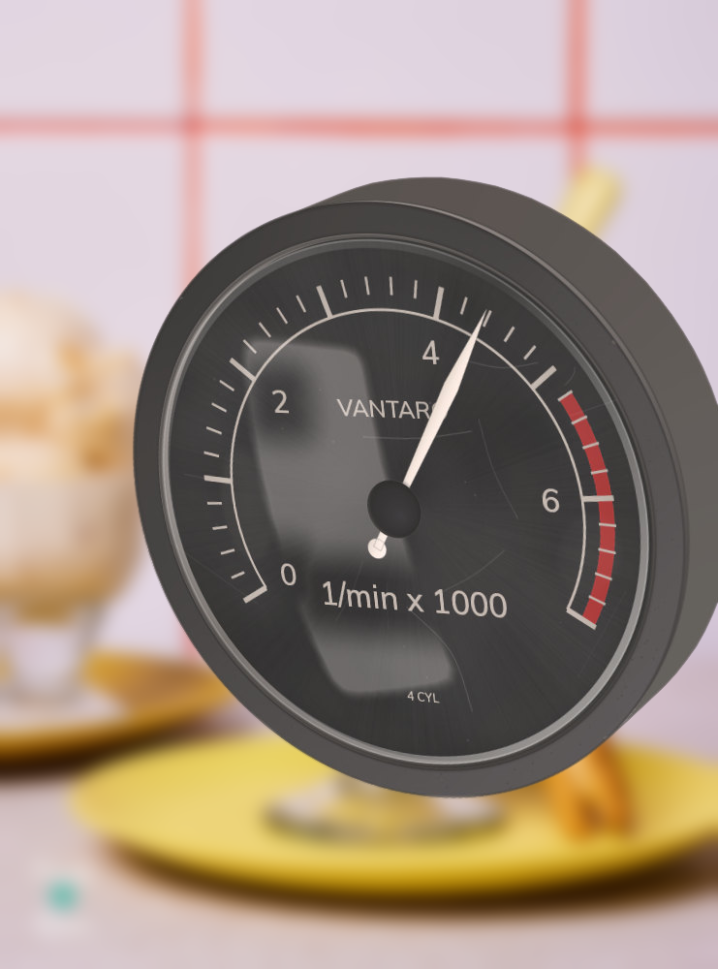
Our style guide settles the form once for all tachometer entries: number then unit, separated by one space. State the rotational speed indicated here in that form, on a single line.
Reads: 4400 rpm
